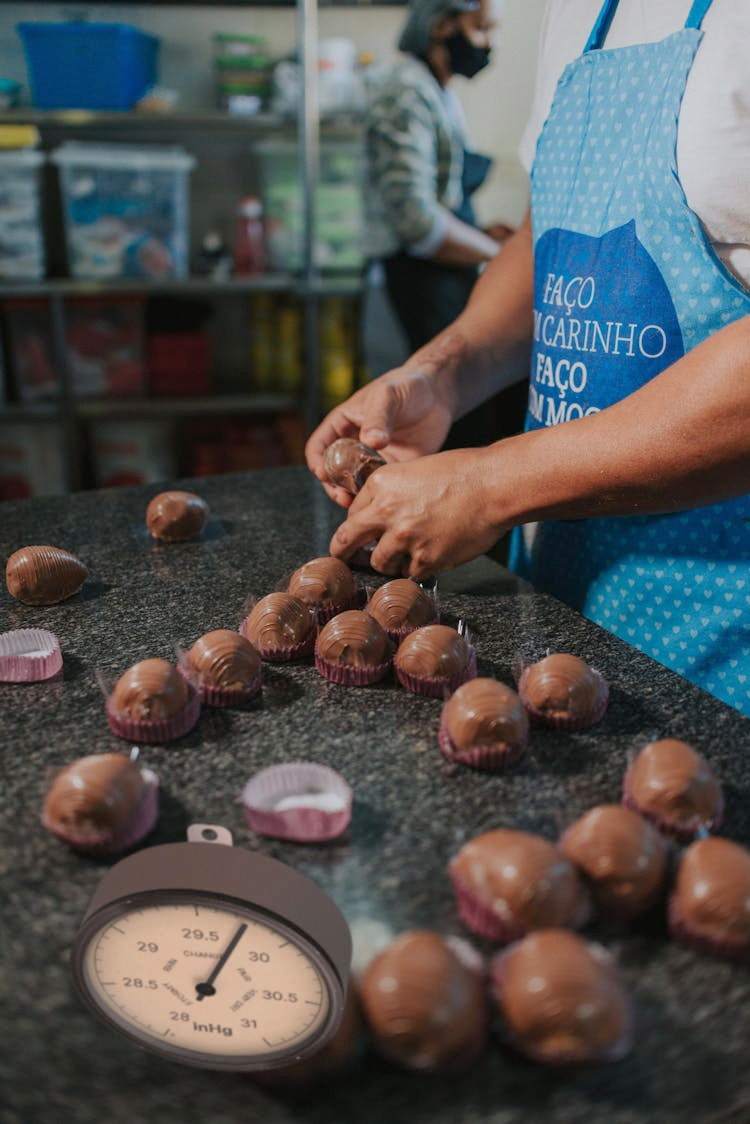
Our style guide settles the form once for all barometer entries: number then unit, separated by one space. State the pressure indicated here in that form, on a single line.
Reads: 29.75 inHg
